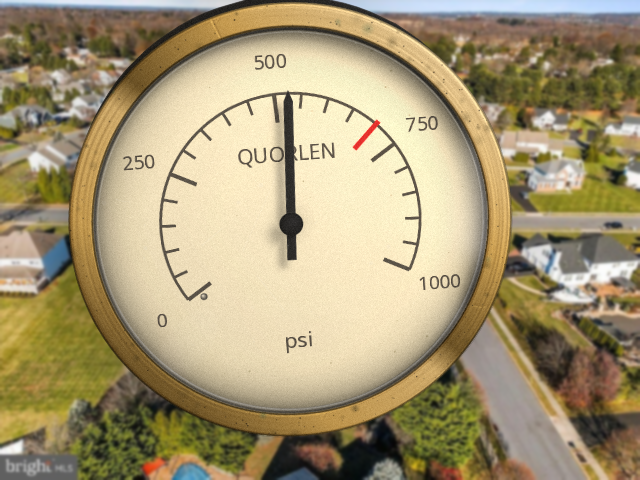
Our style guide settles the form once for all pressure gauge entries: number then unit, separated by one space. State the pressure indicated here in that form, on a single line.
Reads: 525 psi
